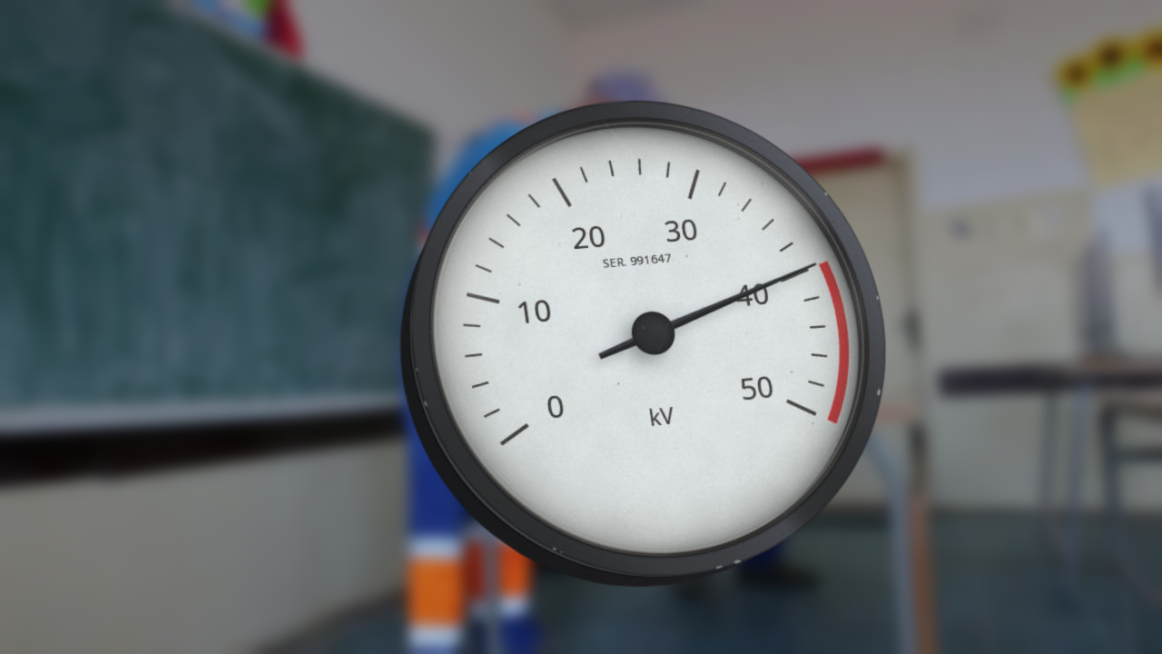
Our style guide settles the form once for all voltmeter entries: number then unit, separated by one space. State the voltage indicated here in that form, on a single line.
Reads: 40 kV
